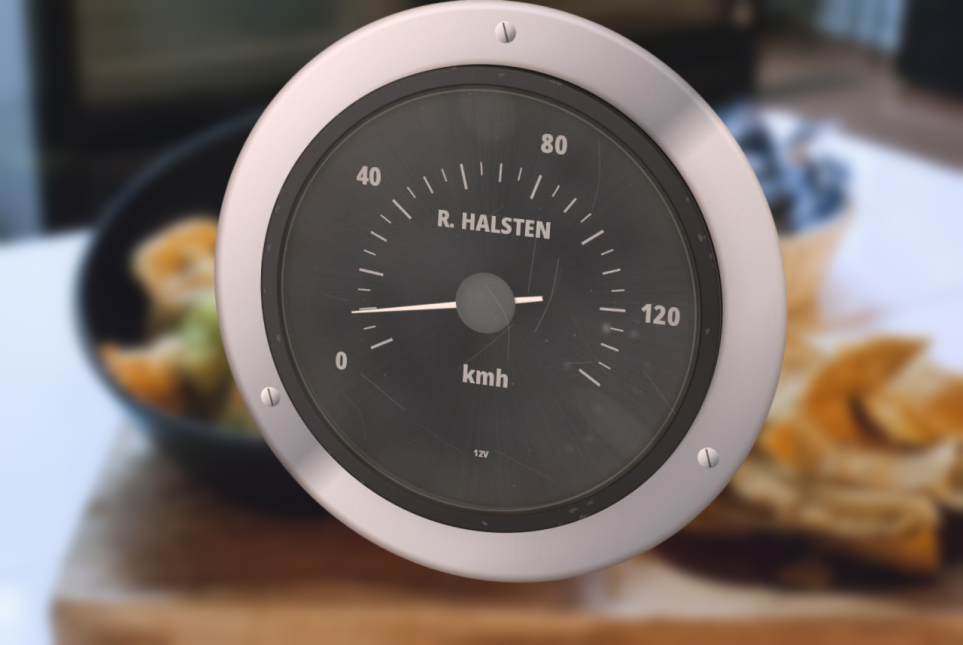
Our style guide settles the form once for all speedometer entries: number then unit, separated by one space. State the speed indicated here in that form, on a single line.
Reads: 10 km/h
